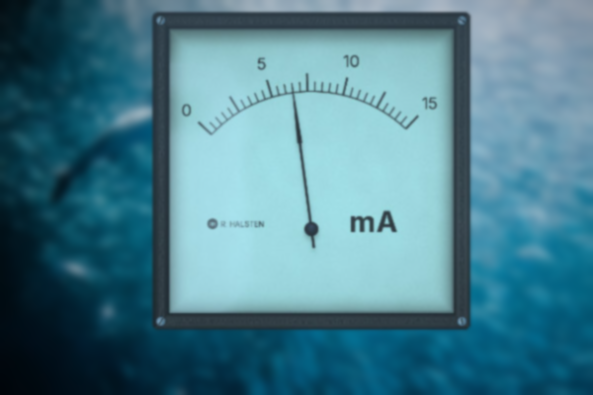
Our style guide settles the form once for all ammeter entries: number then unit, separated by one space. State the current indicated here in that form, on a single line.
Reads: 6.5 mA
